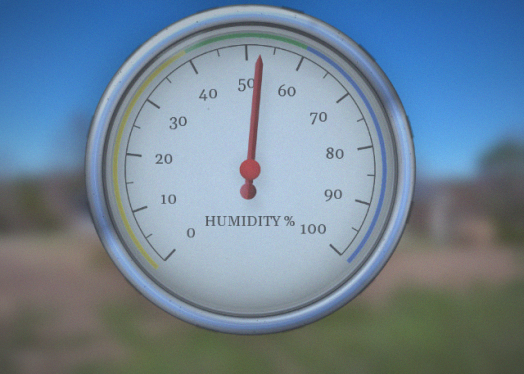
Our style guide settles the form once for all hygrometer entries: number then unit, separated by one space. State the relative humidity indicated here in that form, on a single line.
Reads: 52.5 %
